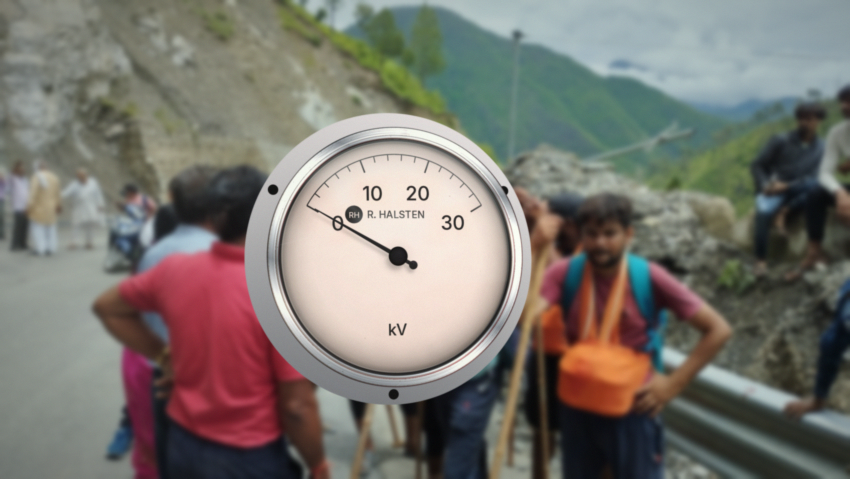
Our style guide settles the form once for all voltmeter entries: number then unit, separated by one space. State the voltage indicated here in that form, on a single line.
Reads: 0 kV
